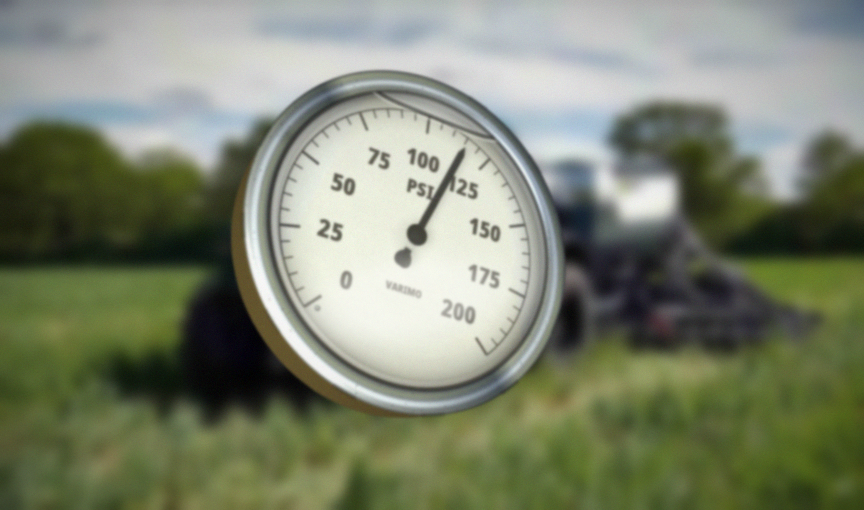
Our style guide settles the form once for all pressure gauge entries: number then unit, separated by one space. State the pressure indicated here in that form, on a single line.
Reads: 115 psi
